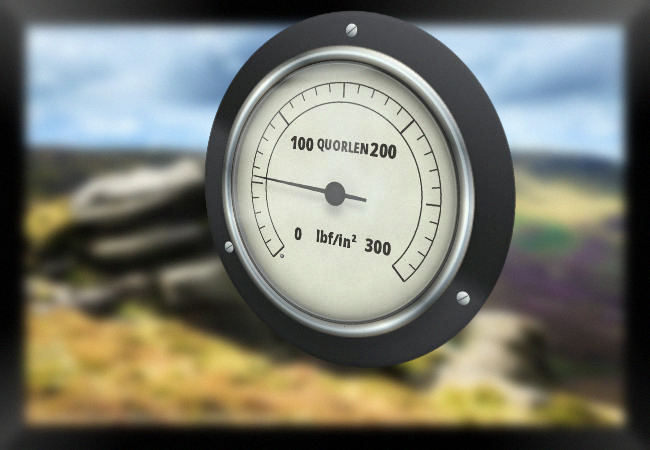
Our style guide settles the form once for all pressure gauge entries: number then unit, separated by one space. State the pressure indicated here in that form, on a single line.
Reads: 55 psi
